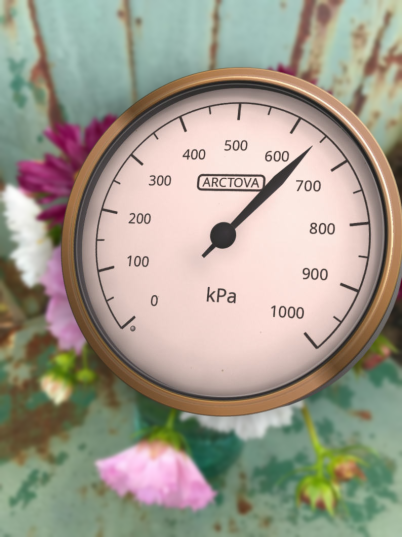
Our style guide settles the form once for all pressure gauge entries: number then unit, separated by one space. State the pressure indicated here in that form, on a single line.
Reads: 650 kPa
